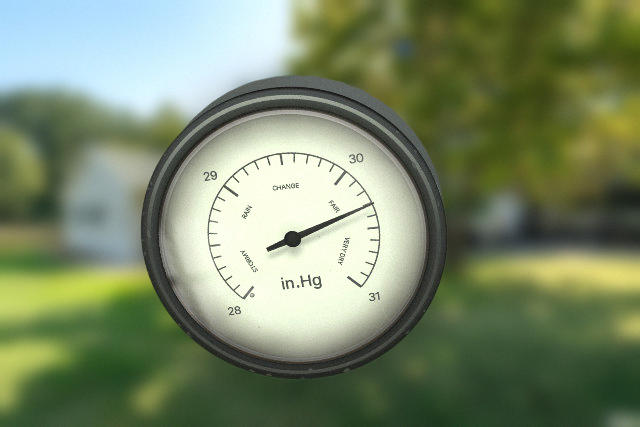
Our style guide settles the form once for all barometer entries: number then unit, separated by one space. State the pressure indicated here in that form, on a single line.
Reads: 30.3 inHg
